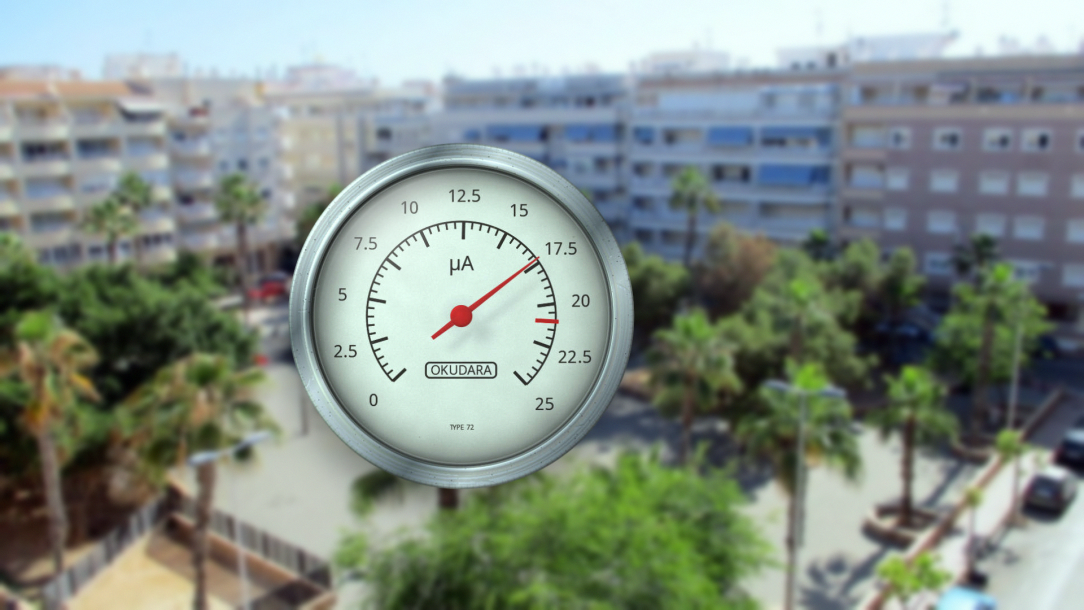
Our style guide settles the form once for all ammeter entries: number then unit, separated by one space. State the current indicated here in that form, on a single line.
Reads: 17.25 µA
